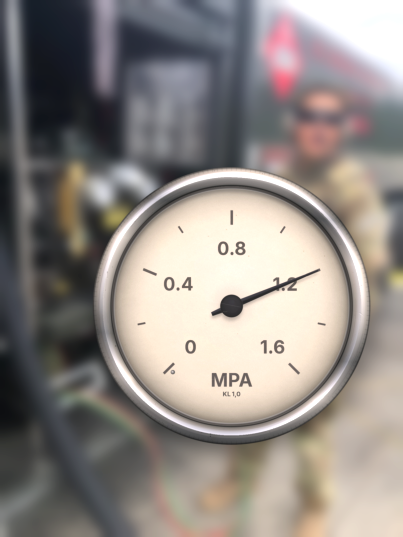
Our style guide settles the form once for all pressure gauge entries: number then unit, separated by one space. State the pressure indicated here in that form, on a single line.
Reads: 1.2 MPa
